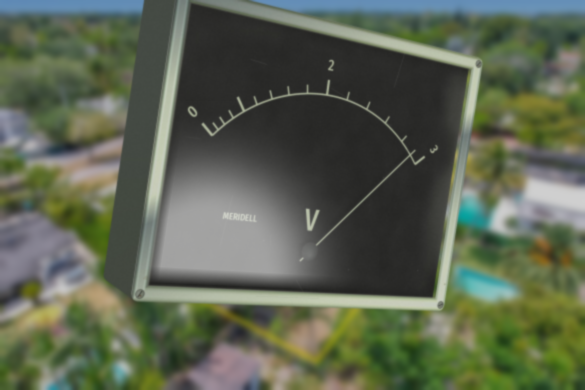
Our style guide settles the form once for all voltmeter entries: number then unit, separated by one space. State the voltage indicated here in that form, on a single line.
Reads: 2.9 V
